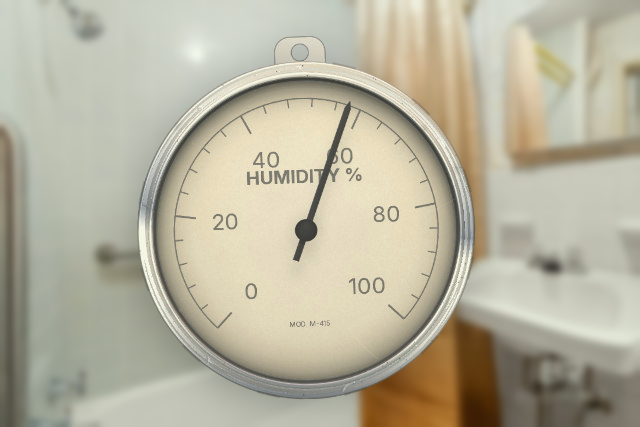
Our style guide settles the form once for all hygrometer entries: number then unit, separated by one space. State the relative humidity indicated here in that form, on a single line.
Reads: 58 %
